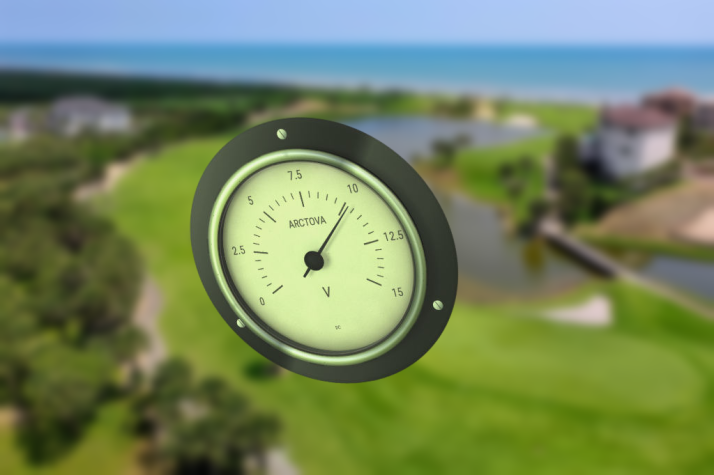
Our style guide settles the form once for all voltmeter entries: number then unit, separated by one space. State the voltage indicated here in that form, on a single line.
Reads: 10.25 V
